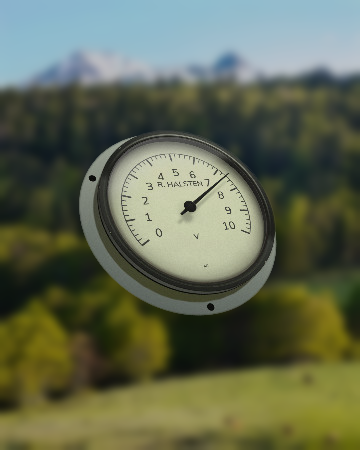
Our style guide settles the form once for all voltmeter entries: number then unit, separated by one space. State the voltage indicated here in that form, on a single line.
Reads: 7.4 V
